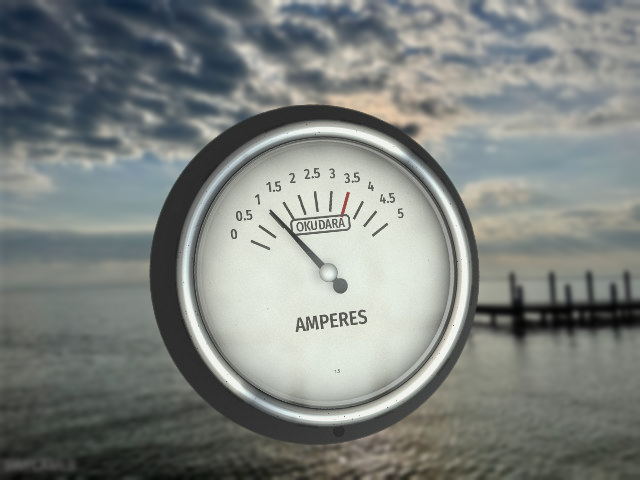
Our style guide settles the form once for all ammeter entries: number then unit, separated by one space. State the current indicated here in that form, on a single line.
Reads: 1 A
